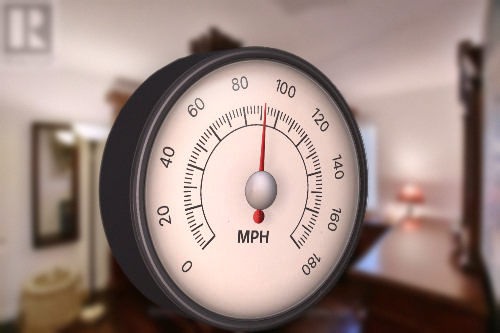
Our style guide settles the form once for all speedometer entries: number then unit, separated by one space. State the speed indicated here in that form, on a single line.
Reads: 90 mph
